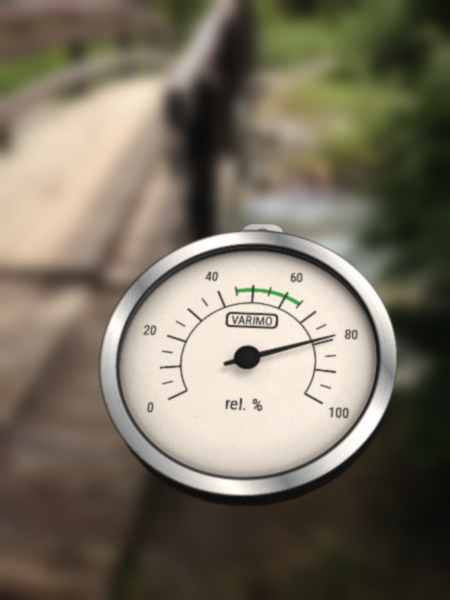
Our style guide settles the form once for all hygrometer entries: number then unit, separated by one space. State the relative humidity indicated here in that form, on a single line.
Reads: 80 %
